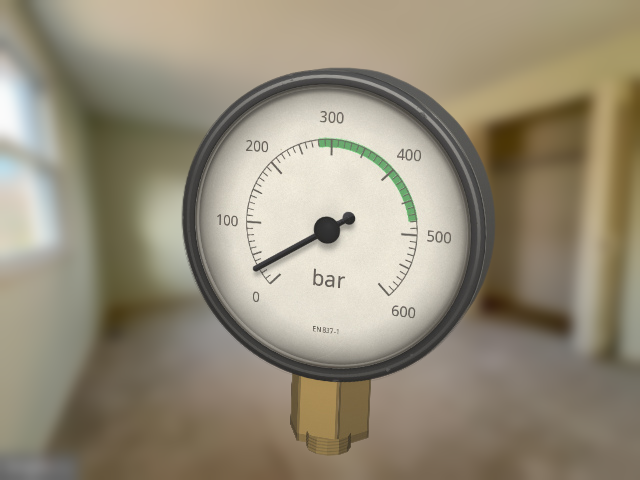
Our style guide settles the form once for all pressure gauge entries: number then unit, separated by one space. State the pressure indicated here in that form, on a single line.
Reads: 30 bar
